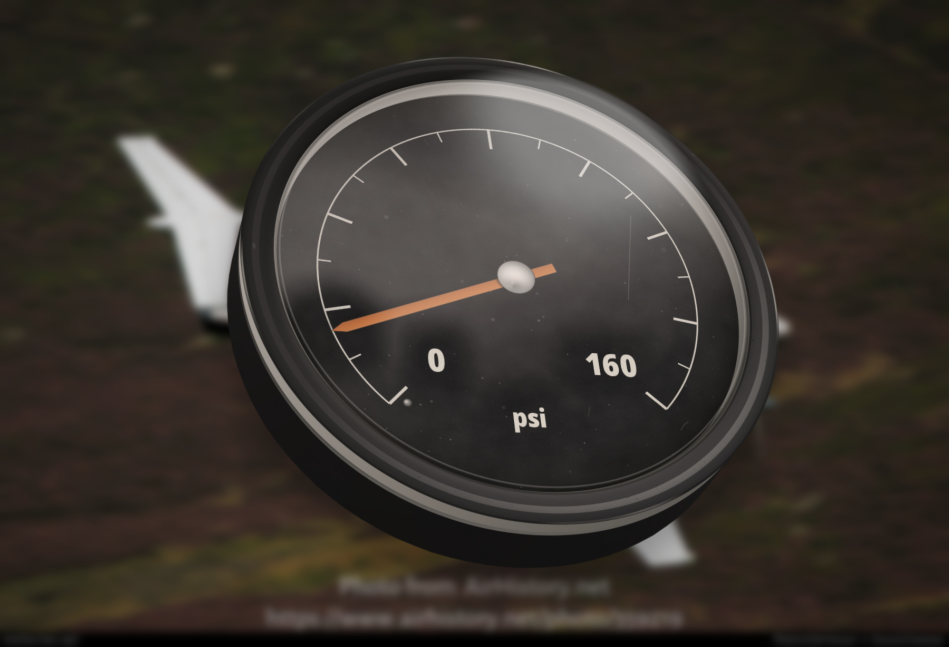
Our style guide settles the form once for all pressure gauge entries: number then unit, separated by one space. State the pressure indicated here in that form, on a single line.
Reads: 15 psi
